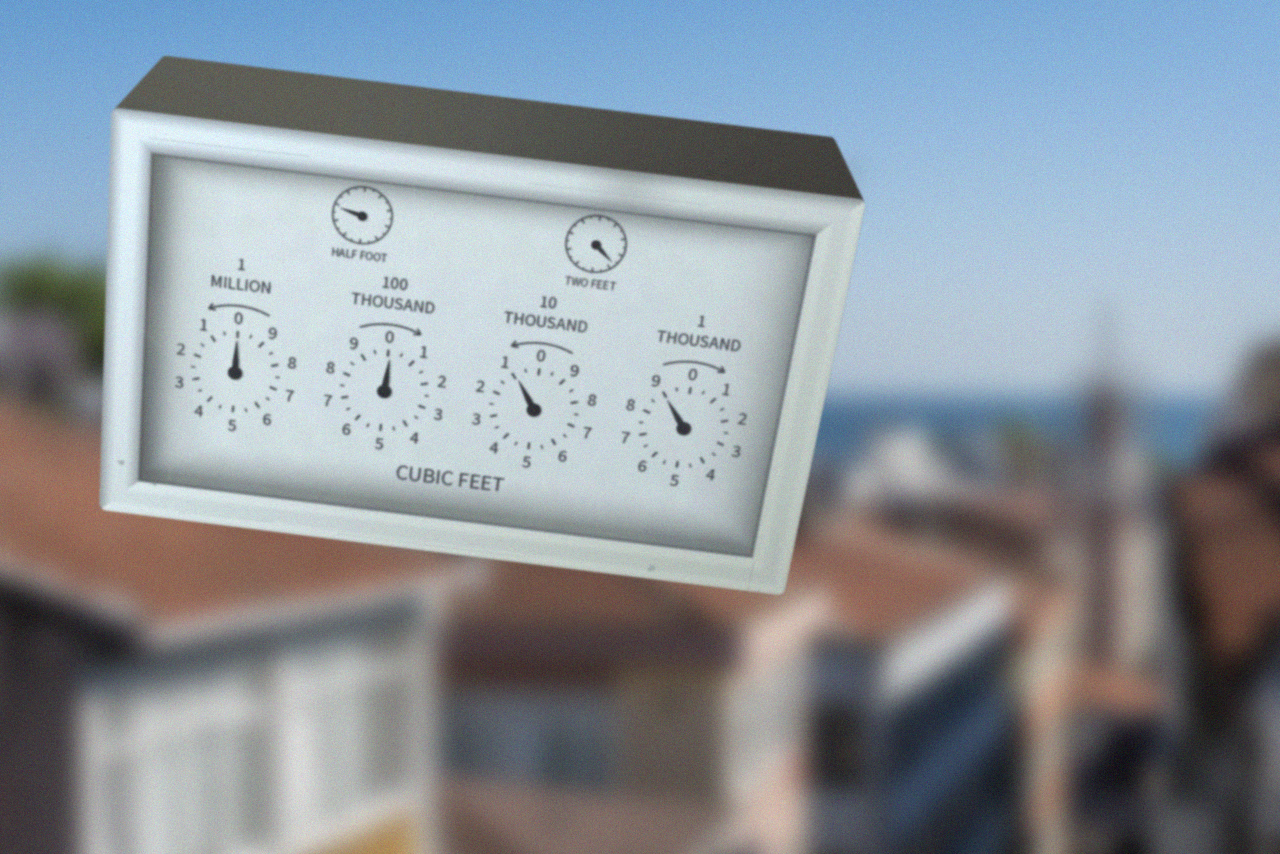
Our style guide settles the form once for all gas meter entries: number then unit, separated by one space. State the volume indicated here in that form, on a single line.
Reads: 900 ft³
